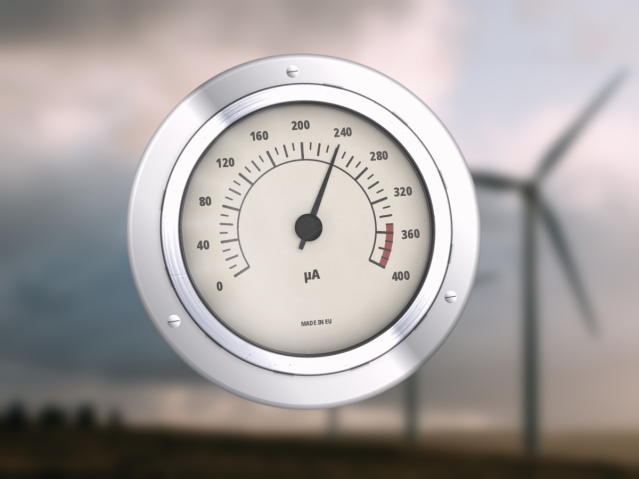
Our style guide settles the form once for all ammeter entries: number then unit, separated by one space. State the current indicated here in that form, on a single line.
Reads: 240 µA
